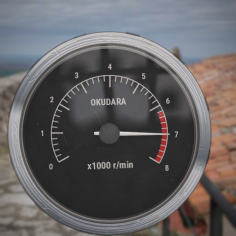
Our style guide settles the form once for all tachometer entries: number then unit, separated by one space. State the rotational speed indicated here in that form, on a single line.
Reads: 7000 rpm
